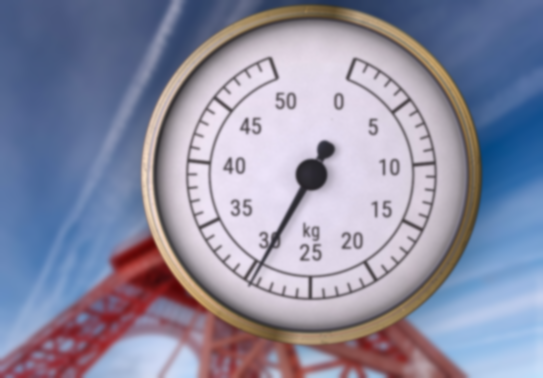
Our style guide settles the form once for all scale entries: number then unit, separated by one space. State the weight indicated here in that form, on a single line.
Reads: 29.5 kg
